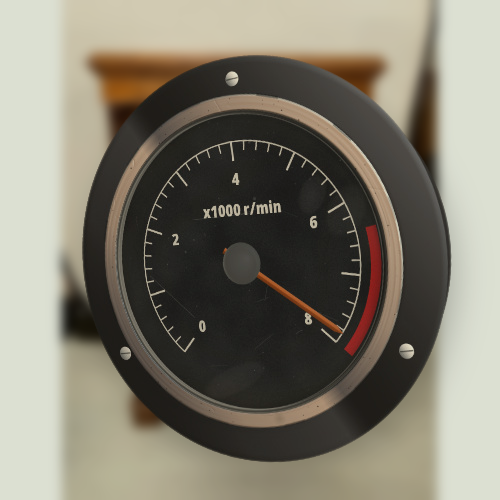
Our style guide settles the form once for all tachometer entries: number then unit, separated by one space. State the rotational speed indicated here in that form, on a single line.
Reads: 7800 rpm
